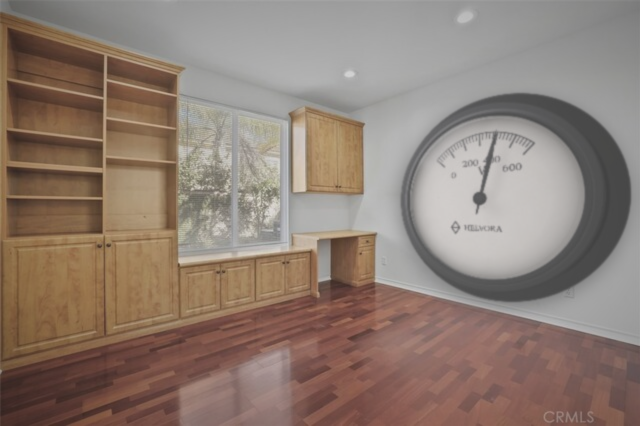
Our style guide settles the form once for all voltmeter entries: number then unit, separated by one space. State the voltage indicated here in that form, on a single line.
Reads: 400 V
